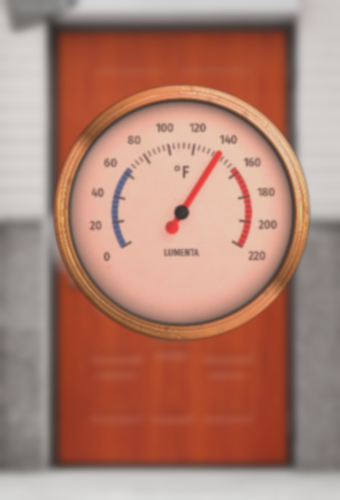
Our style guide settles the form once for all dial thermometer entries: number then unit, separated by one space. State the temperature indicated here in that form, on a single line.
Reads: 140 °F
